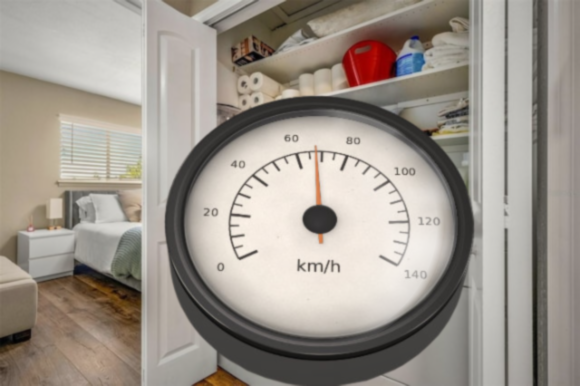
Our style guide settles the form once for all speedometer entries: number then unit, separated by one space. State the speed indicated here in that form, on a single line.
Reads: 67.5 km/h
